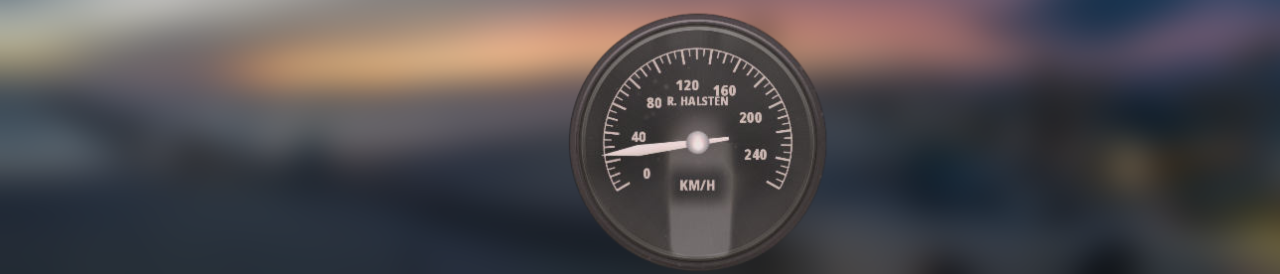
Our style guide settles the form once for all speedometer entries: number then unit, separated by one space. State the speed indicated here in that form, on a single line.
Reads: 25 km/h
